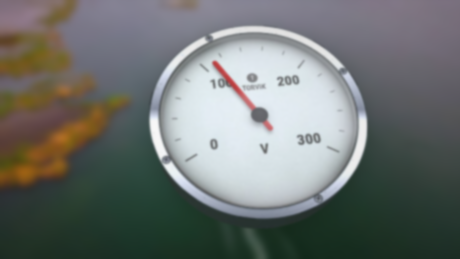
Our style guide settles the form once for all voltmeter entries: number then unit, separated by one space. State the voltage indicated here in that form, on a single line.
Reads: 110 V
